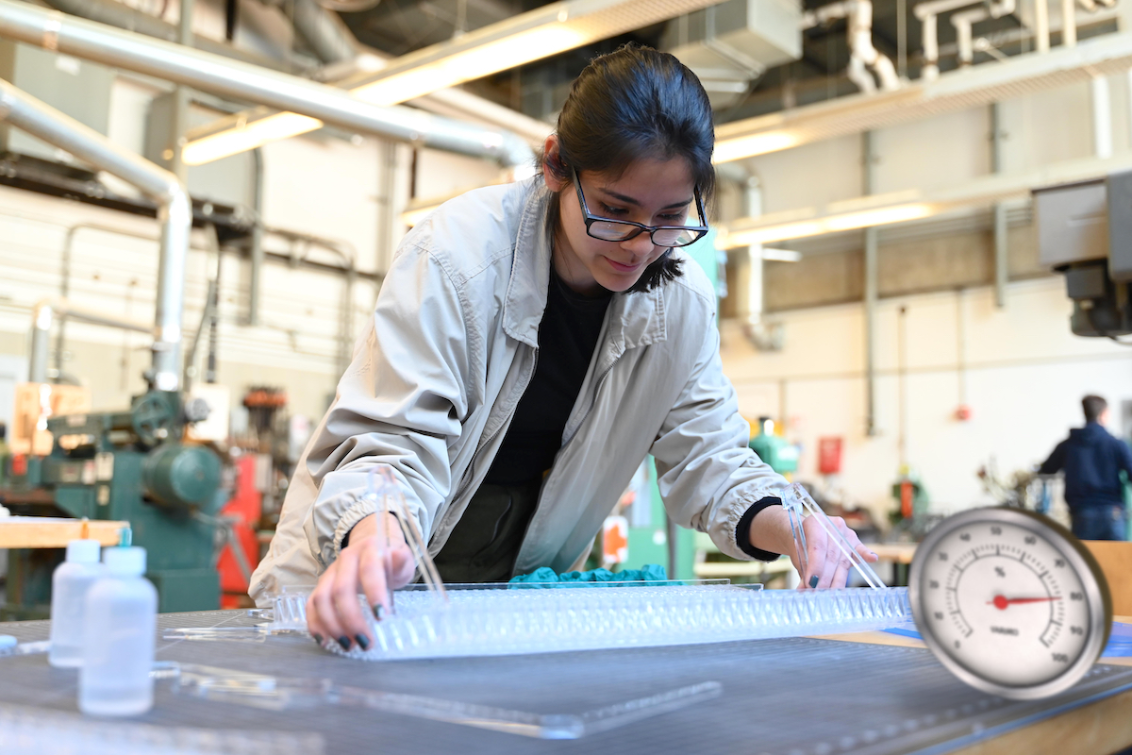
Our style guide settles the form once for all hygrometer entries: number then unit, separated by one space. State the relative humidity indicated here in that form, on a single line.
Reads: 80 %
